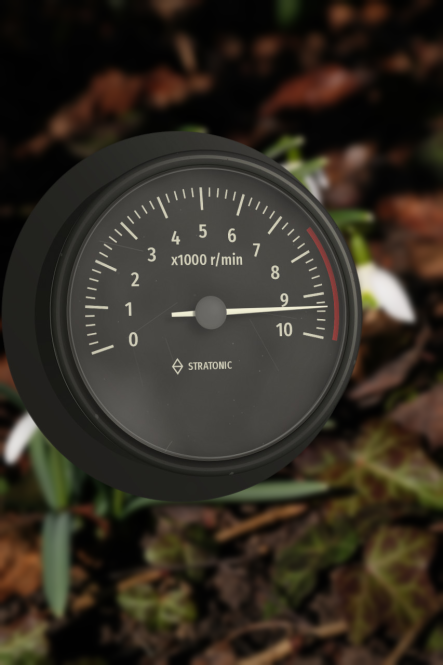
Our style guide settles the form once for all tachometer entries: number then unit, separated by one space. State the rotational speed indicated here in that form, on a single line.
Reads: 9300 rpm
